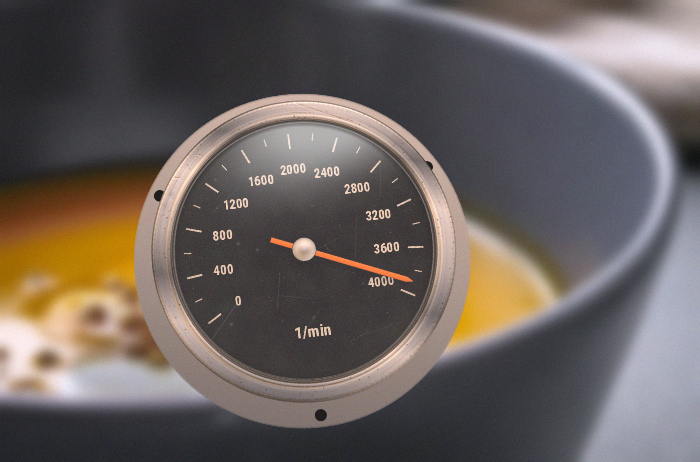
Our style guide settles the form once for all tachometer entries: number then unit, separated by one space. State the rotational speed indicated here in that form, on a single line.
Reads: 3900 rpm
